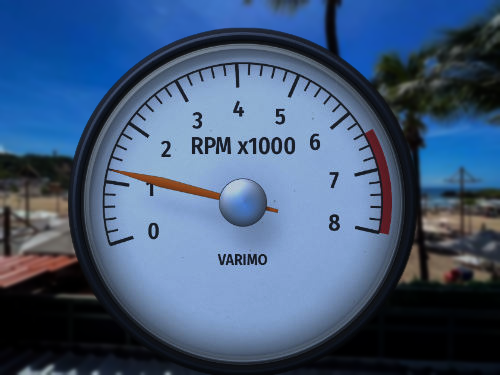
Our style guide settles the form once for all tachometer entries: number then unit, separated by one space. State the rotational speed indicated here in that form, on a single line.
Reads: 1200 rpm
